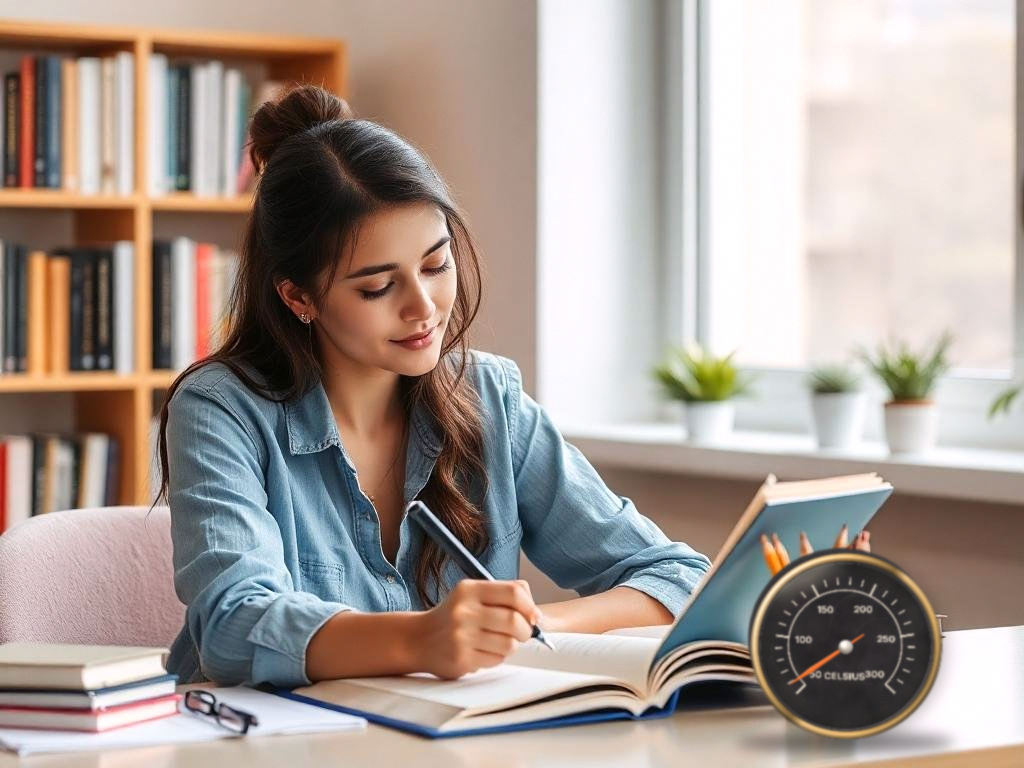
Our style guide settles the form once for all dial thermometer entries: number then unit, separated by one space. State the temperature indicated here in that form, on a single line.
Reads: 60 °C
